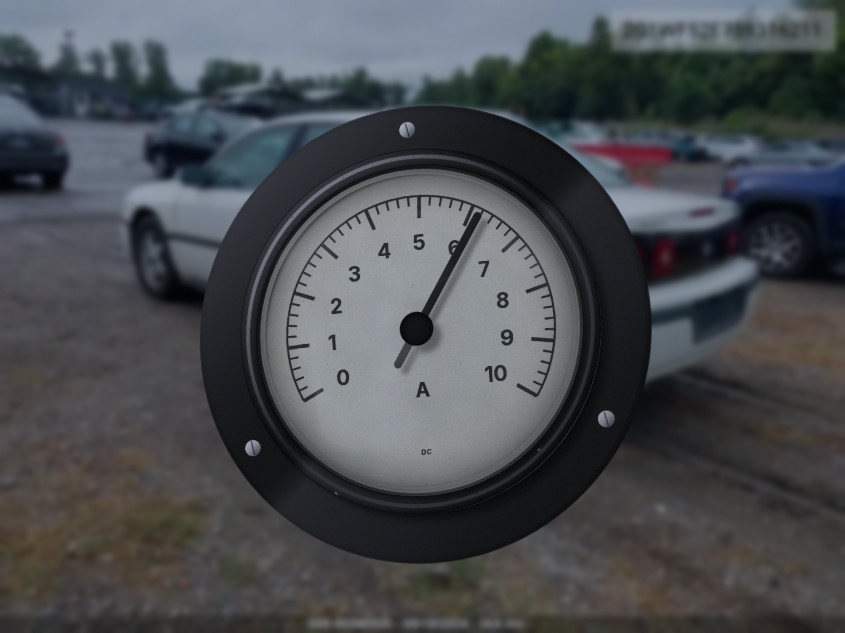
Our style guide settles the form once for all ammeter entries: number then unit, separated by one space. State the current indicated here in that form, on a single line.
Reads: 6.2 A
